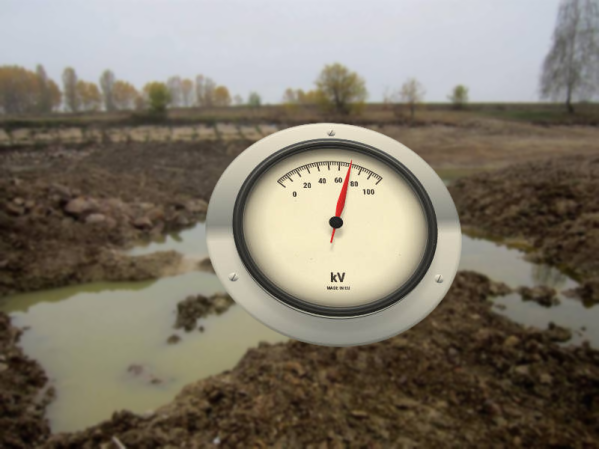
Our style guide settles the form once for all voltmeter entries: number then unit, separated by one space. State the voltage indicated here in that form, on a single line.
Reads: 70 kV
